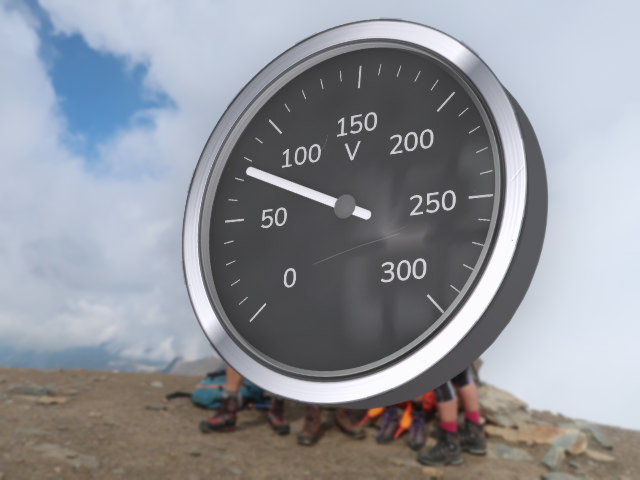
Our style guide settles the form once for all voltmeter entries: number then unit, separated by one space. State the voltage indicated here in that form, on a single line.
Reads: 75 V
